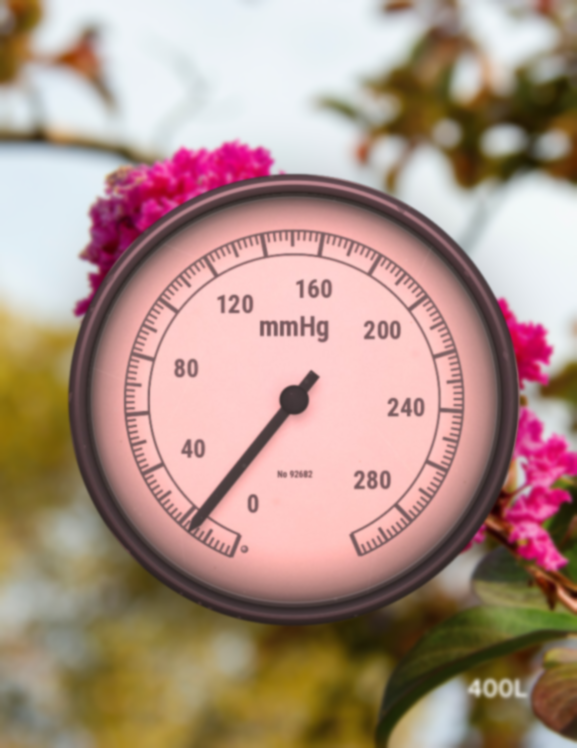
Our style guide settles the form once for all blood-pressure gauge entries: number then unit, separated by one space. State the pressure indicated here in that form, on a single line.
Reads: 16 mmHg
